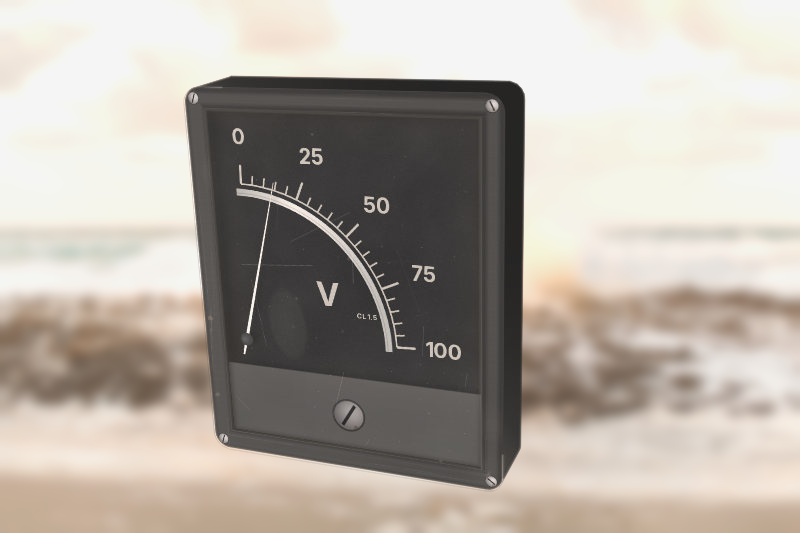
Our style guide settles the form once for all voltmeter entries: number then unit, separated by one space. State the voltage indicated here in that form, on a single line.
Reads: 15 V
